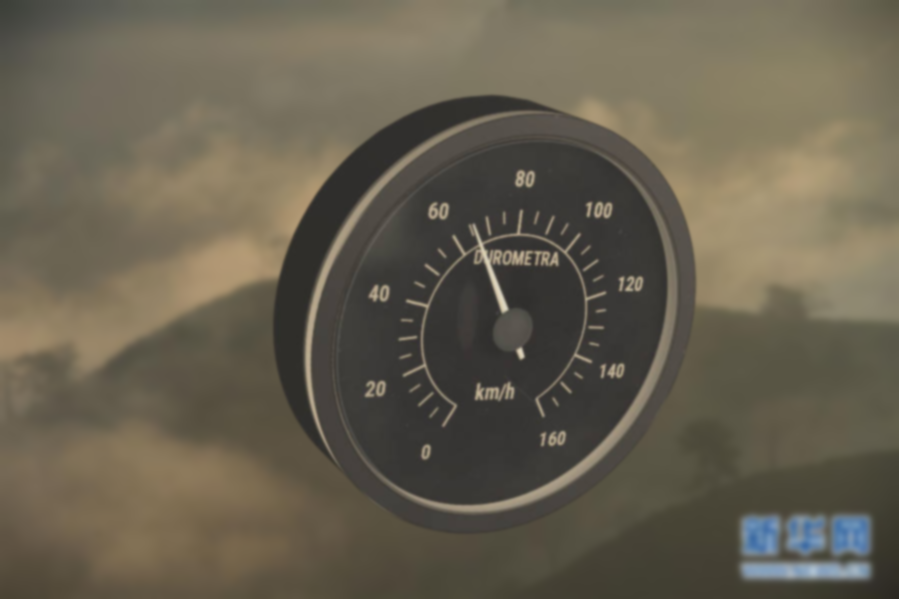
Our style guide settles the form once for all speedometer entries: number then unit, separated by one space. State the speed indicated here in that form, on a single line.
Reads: 65 km/h
